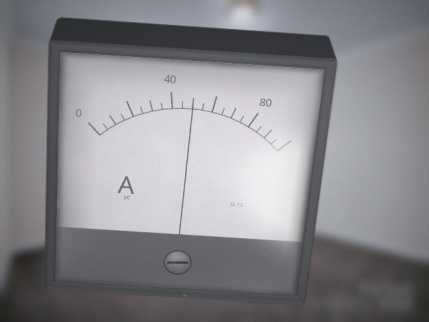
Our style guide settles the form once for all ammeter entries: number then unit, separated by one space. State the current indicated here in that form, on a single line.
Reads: 50 A
